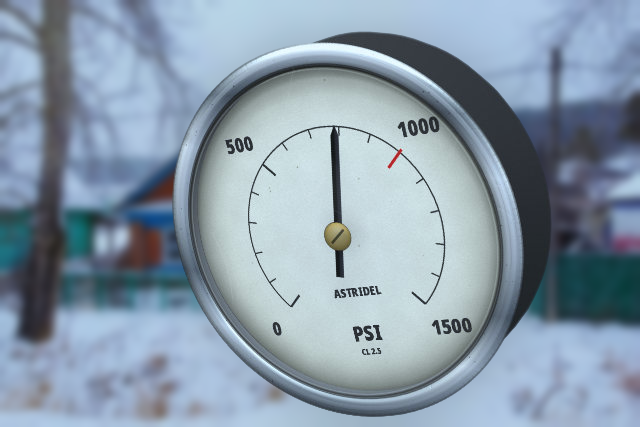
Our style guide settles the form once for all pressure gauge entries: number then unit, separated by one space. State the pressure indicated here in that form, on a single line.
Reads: 800 psi
